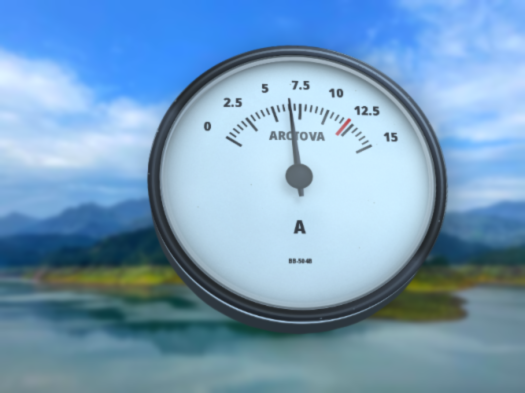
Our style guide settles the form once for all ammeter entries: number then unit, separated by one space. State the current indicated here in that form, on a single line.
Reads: 6.5 A
